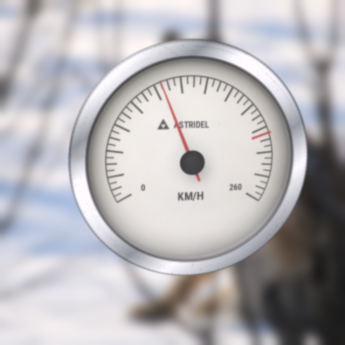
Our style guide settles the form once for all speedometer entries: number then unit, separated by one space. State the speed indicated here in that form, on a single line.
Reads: 105 km/h
